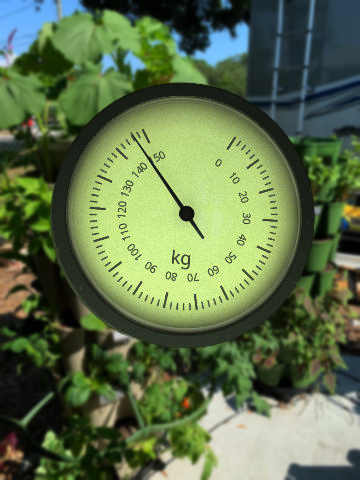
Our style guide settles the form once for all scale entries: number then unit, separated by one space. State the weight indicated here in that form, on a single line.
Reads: 146 kg
